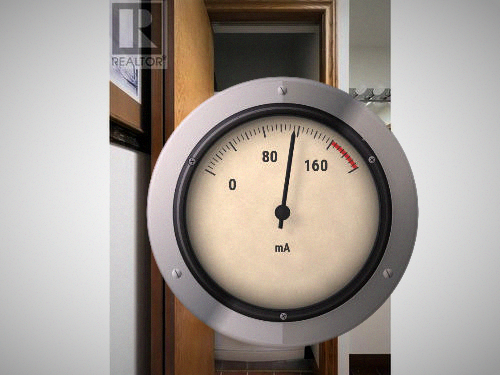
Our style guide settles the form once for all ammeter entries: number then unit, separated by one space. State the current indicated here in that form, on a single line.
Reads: 115 mA
